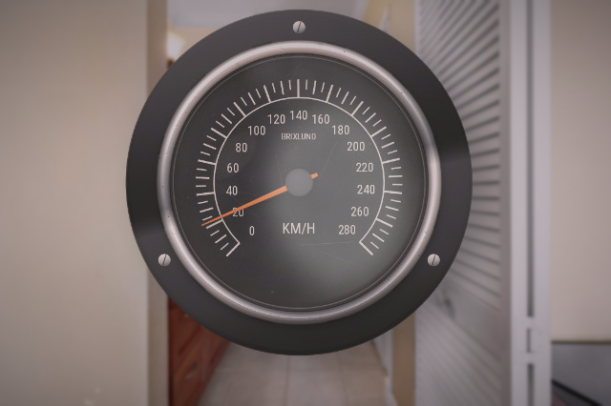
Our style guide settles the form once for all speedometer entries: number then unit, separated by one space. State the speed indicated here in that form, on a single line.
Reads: 22.5 km/h
